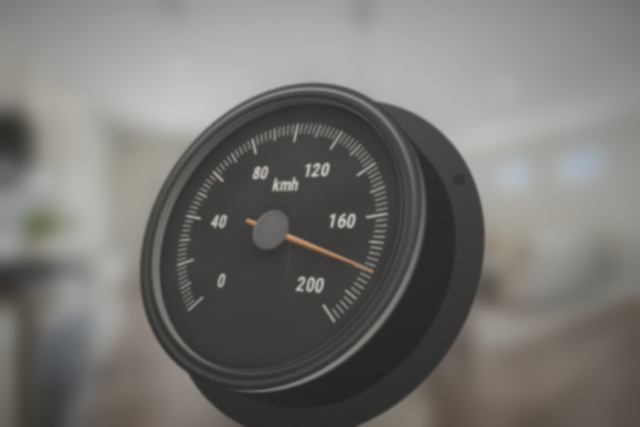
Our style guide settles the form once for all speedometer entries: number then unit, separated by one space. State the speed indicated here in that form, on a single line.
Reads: 180 km/h
